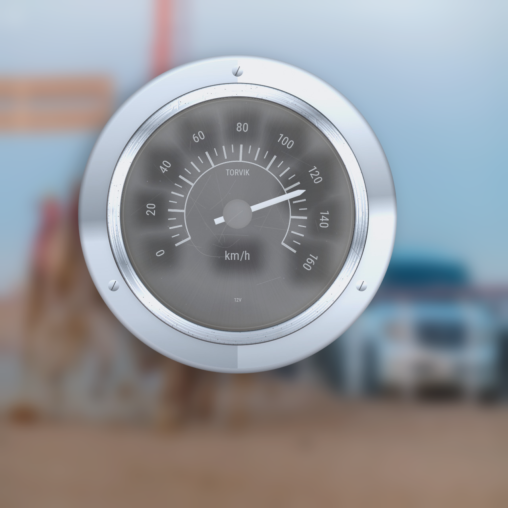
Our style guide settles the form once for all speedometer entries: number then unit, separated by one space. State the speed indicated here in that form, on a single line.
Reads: 125 km/h
